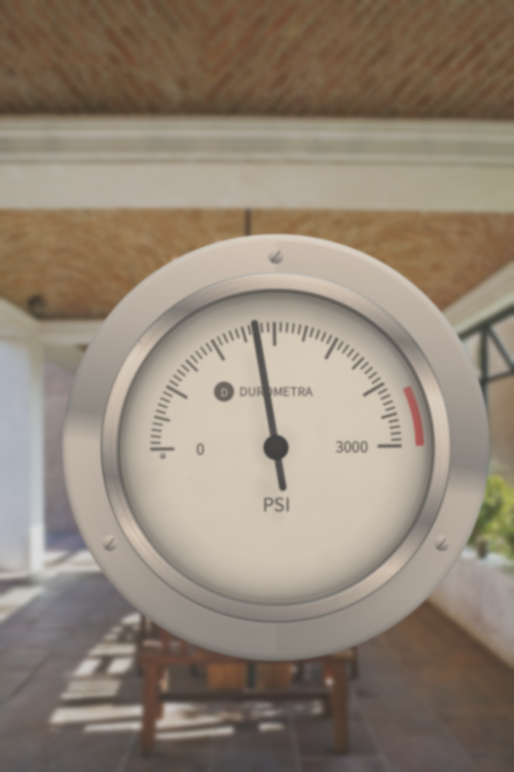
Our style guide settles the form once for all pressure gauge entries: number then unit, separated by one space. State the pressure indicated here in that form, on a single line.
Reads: 1350 psi
